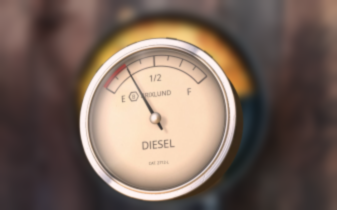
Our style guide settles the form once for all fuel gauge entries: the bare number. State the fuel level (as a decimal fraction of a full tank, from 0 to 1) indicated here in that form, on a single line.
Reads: 0.25
